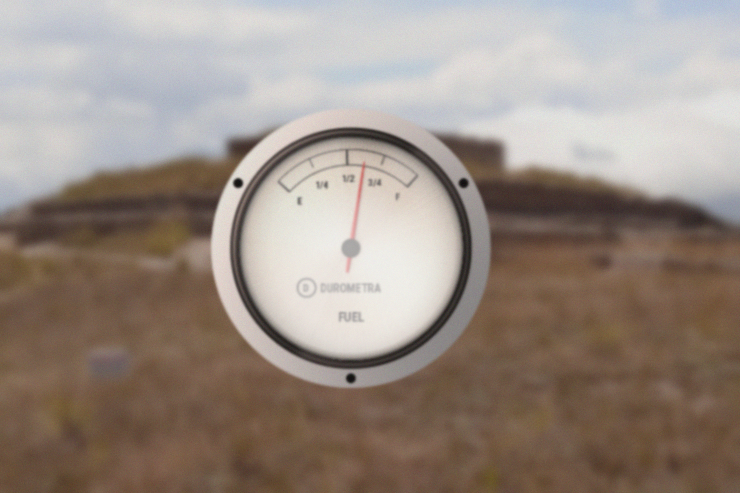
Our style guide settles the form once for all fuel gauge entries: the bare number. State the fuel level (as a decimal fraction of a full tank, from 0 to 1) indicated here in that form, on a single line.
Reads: 0.625
